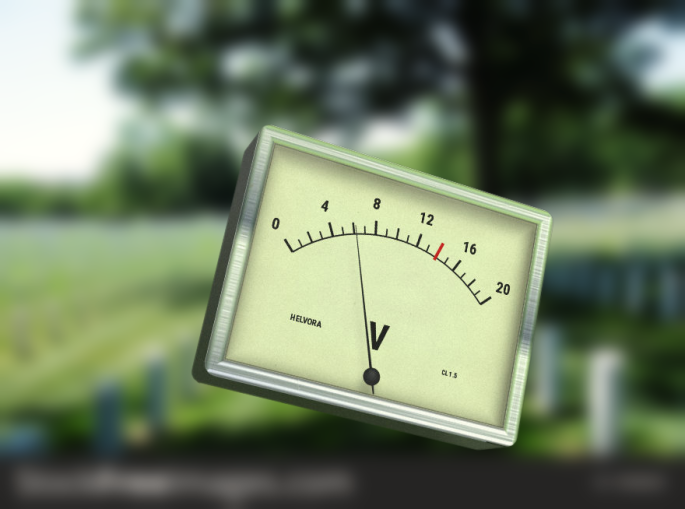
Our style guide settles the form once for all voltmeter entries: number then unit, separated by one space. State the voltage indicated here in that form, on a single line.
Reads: 6 V
